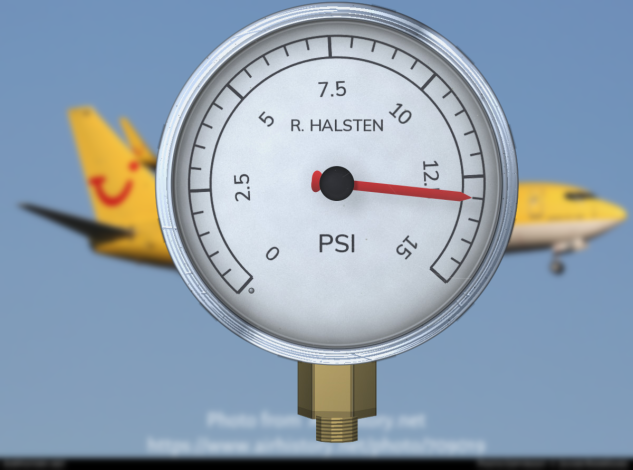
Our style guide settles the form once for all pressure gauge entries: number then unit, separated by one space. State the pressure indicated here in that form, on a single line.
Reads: 13 psi
